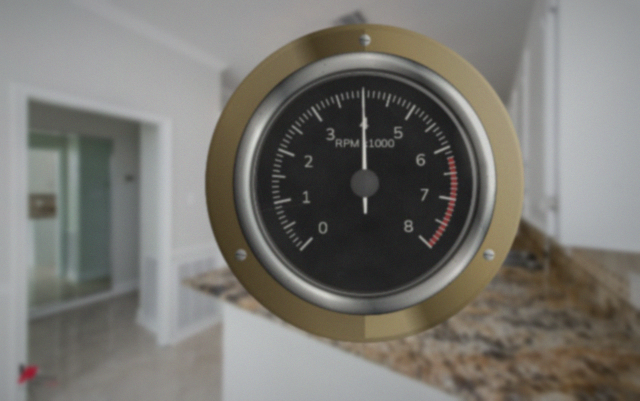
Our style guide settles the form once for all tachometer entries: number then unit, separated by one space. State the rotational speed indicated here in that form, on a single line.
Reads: 4000 rpm
